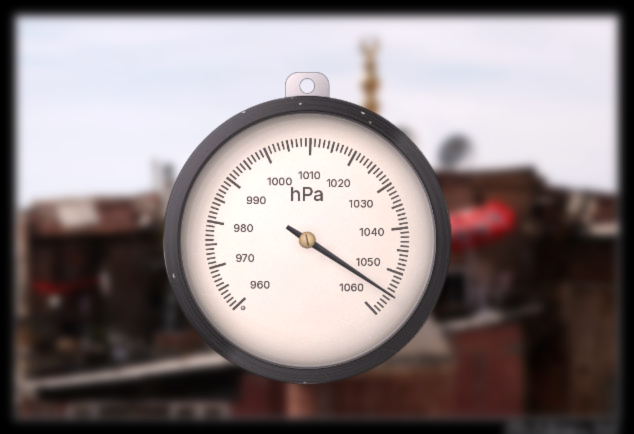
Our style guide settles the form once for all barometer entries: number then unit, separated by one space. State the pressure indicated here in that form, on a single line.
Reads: 1055 hPa
